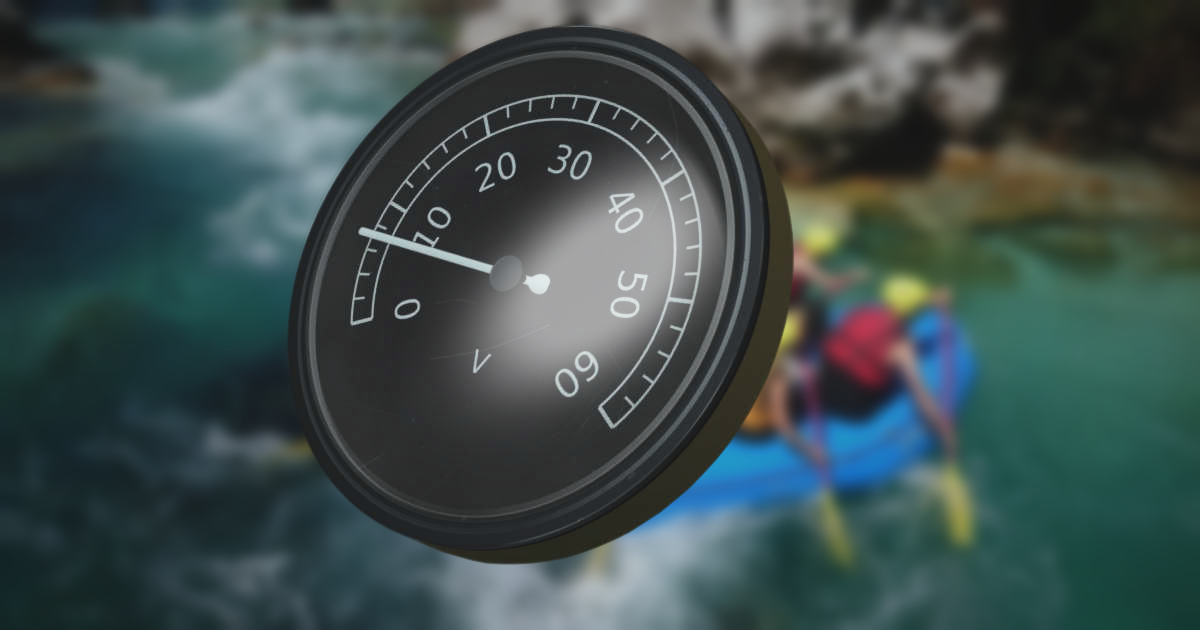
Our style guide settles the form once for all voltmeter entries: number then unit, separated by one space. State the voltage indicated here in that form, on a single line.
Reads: 7 V
